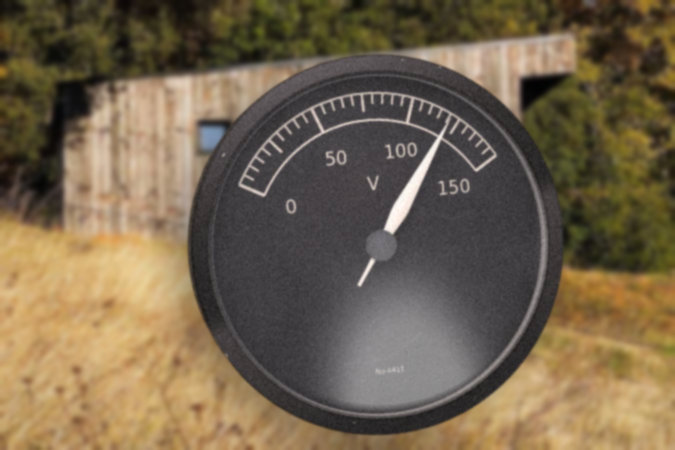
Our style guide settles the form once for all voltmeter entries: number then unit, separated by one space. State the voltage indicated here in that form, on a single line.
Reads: 120 V
